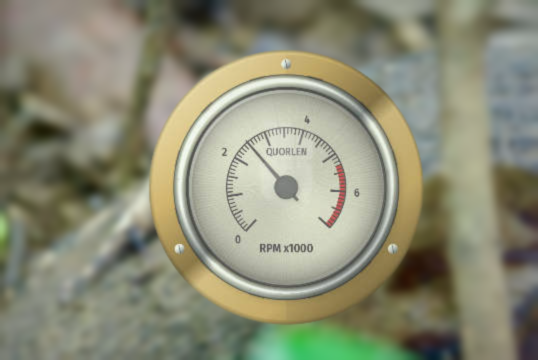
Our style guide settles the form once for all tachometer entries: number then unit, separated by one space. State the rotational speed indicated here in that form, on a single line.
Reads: 2500 rpm
